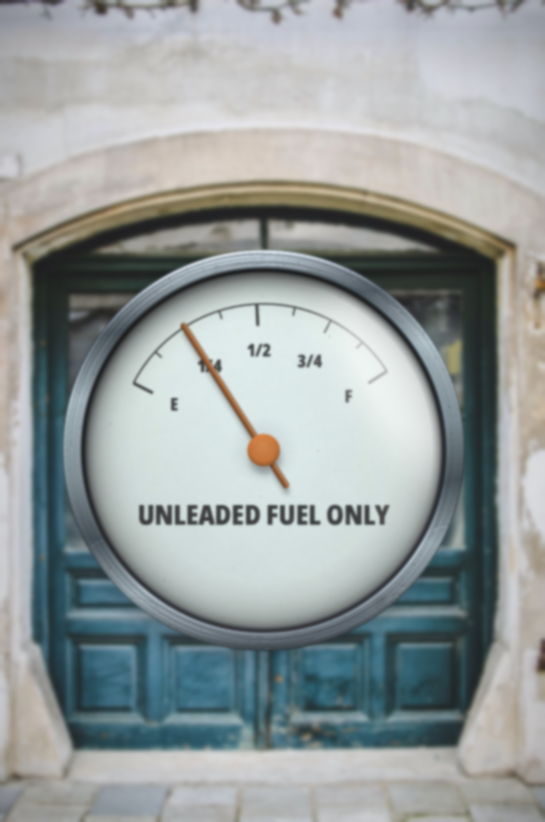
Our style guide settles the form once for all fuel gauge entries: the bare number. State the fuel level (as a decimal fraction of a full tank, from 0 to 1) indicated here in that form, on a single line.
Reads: 0.25
